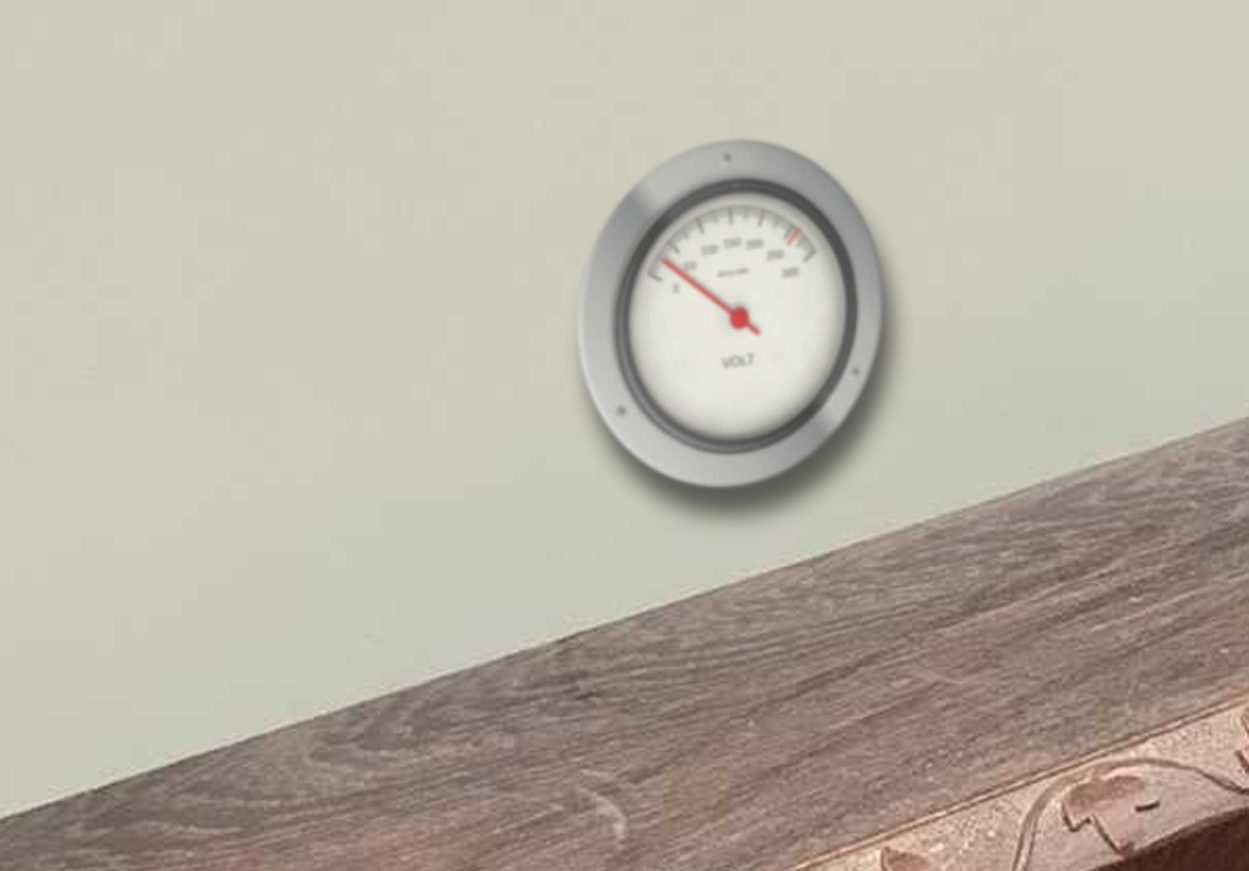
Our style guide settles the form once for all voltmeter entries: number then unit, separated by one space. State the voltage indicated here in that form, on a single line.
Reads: 25 V
